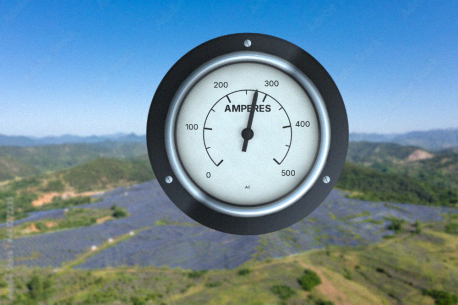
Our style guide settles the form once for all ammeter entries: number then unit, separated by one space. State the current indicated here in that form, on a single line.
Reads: 275 A
